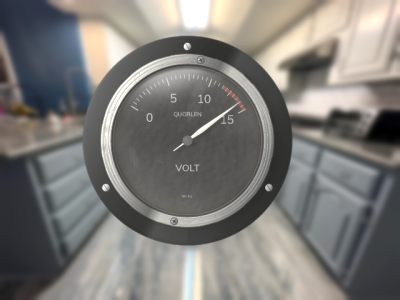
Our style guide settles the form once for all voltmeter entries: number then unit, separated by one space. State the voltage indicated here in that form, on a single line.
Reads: 14 V
